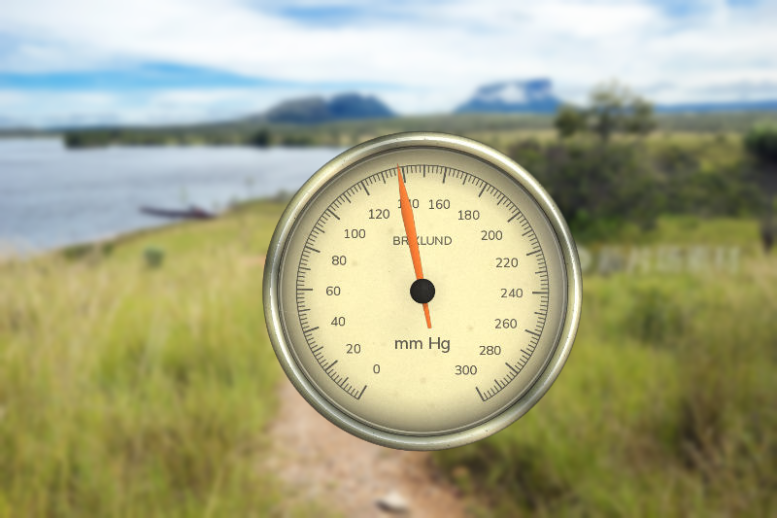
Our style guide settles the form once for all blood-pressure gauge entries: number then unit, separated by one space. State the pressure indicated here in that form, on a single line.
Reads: 138 mmHg
